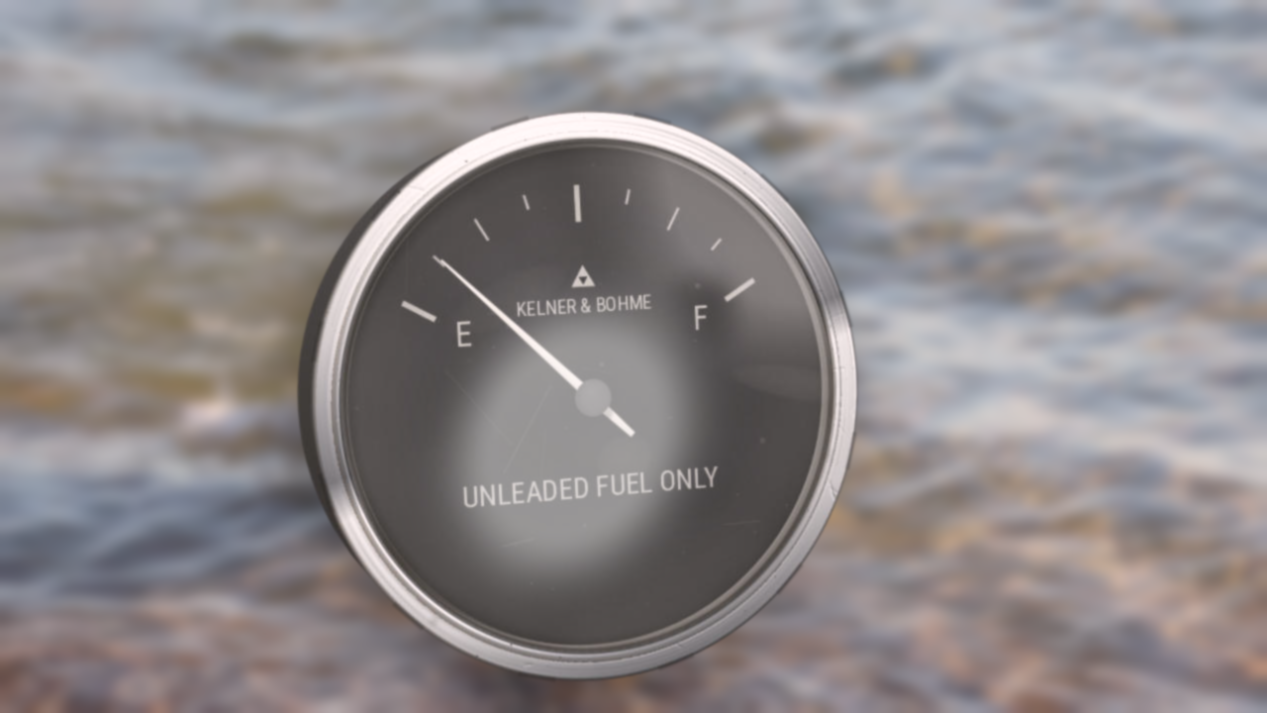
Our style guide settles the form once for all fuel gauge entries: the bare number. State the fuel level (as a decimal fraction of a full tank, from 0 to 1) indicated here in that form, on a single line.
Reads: 0.125
